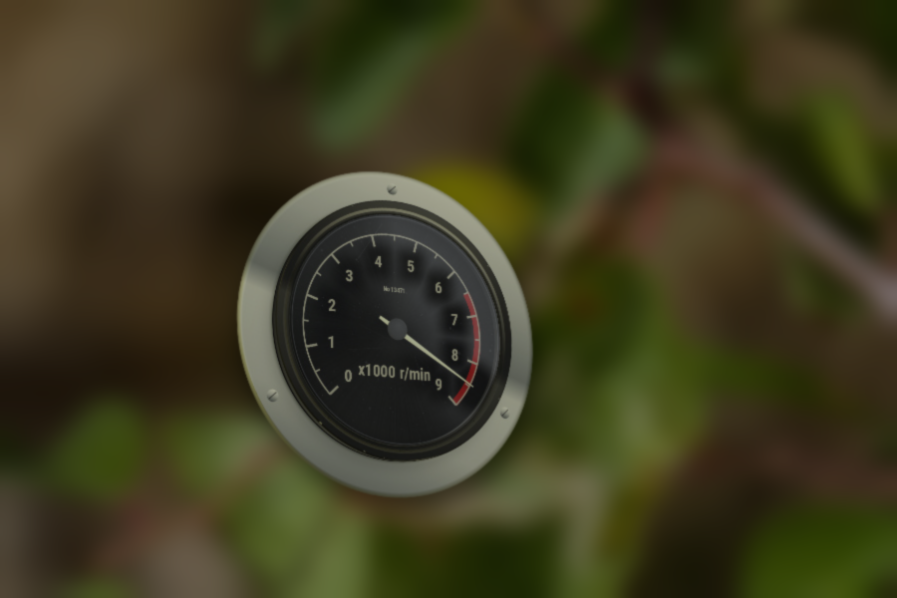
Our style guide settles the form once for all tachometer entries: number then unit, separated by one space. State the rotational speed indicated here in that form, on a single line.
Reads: 8500 rpm
